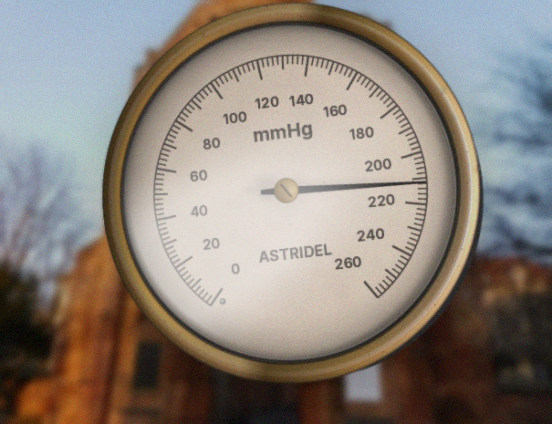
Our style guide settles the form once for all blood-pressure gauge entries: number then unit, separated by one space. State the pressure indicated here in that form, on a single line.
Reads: 212 mmHg
